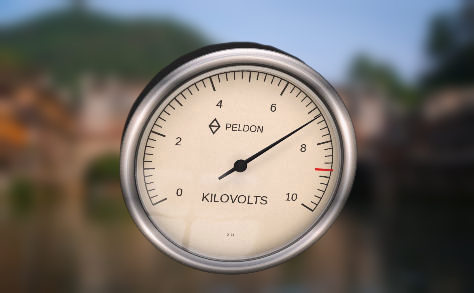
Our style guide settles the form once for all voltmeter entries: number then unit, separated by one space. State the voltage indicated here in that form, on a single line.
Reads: 7.2 kV
